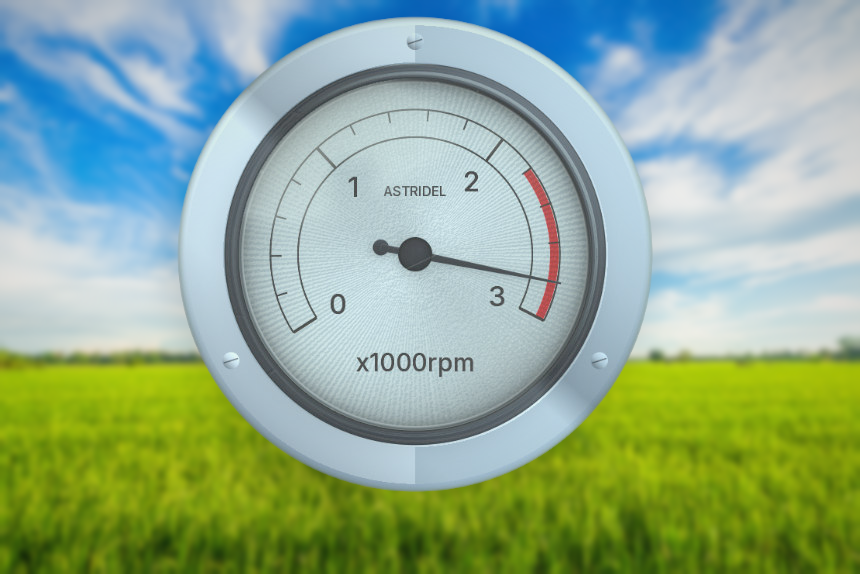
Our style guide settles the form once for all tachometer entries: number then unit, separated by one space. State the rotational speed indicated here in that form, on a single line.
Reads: 2800 rpm
